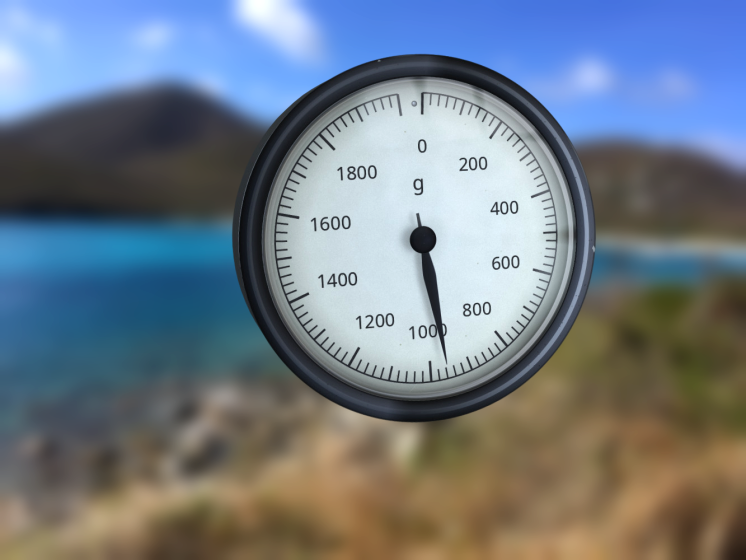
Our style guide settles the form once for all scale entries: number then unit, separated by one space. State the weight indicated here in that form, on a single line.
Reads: 960 g
